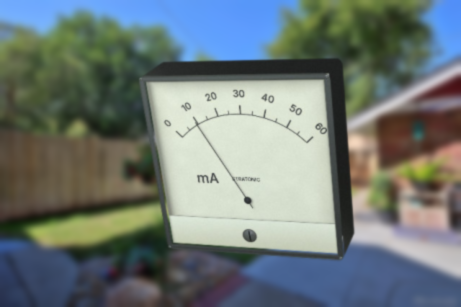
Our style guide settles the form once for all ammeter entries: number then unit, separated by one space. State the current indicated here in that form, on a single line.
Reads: 10 mA
